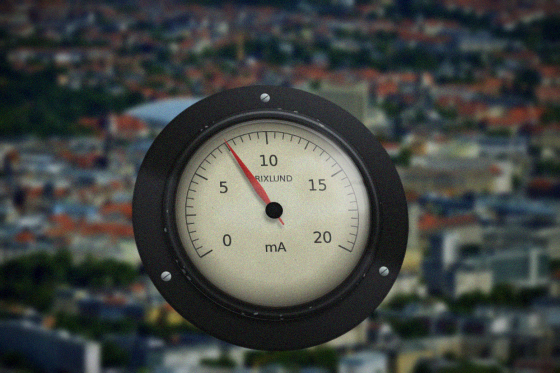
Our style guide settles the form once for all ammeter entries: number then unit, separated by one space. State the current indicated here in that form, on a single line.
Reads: 7.5 mA
